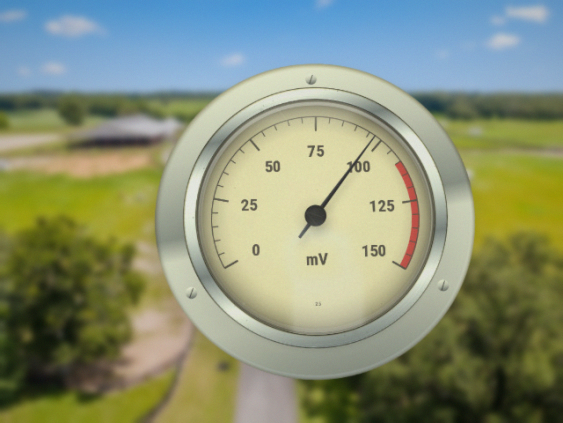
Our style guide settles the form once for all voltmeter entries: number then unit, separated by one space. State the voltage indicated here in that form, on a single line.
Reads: 97.5 mV
